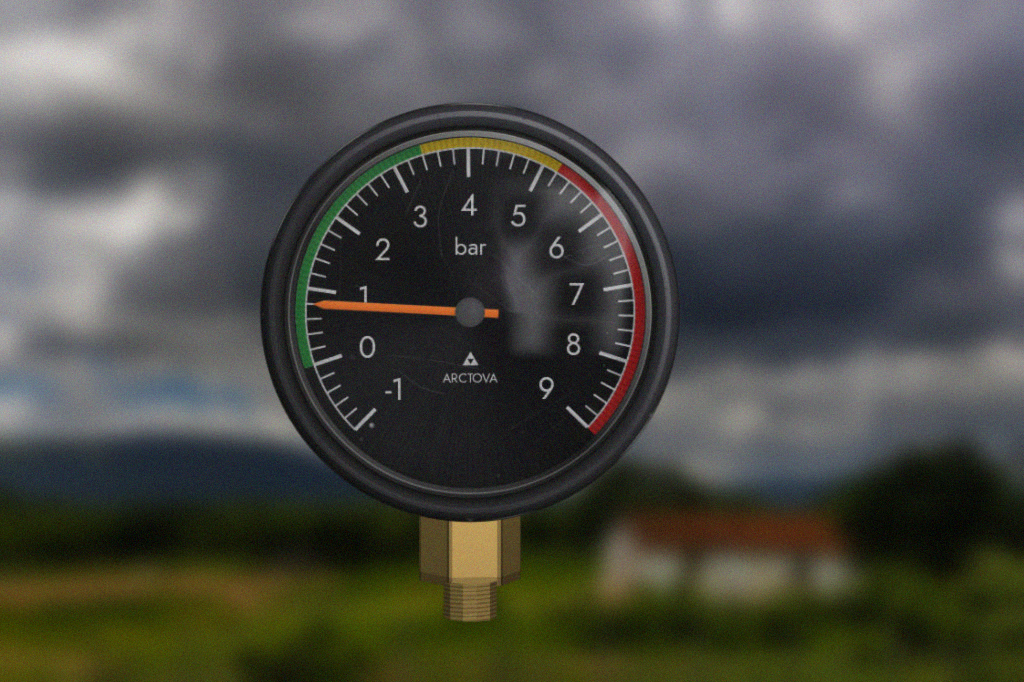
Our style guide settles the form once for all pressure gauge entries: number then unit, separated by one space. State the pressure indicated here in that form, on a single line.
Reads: 0.8 bar
